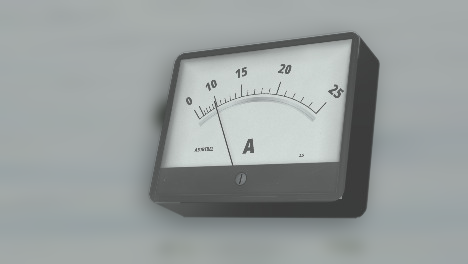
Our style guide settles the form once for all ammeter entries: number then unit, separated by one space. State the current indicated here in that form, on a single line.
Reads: 10 A
